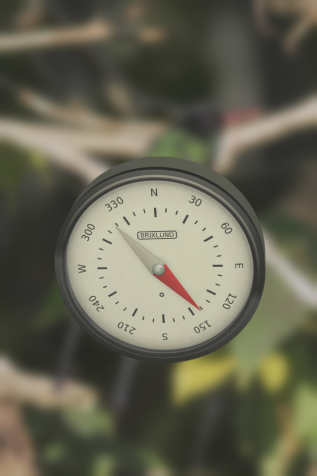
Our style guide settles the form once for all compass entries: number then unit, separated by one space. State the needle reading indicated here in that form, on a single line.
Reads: 140 °
